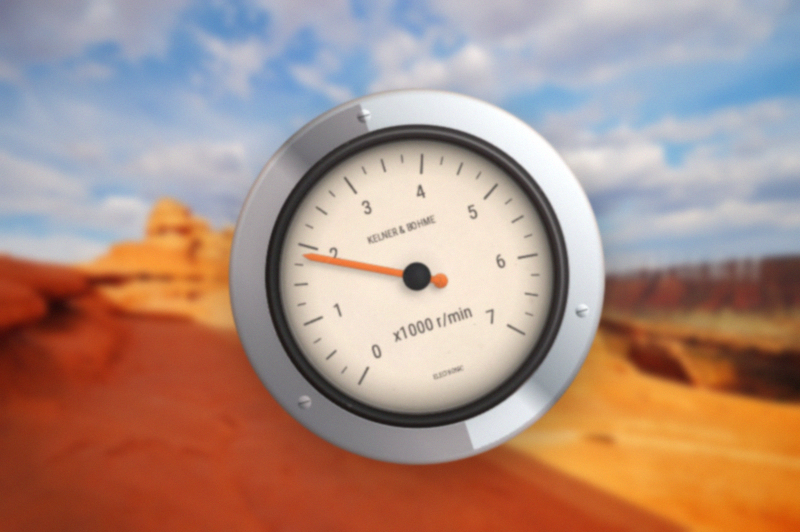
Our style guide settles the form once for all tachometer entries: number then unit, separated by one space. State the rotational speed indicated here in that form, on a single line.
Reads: 1875 rpm
